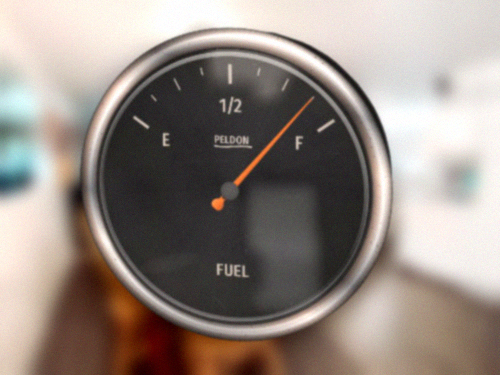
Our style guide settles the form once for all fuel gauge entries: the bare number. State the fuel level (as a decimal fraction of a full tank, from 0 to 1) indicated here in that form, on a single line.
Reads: 0.875
